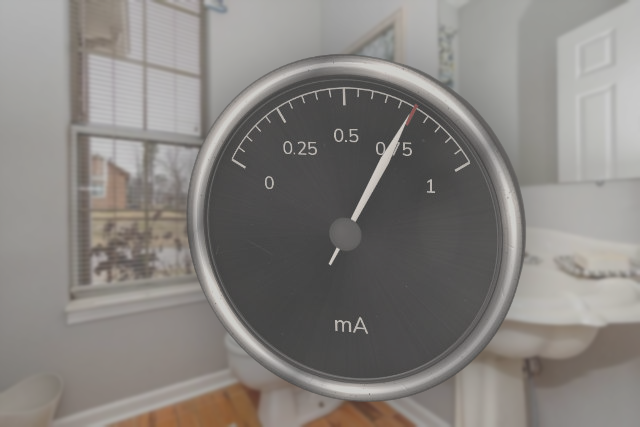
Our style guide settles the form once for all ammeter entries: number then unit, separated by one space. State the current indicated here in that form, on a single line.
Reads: 0.75 mA
